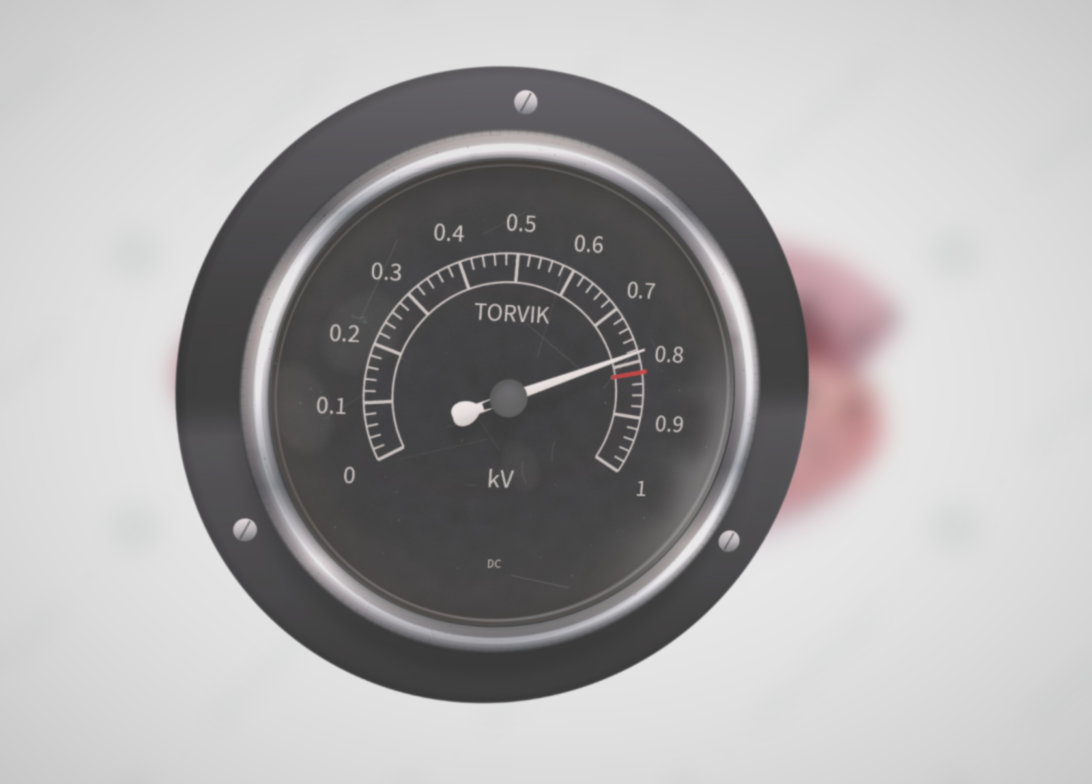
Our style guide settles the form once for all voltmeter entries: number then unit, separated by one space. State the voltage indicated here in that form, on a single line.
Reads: 0.78 kV
